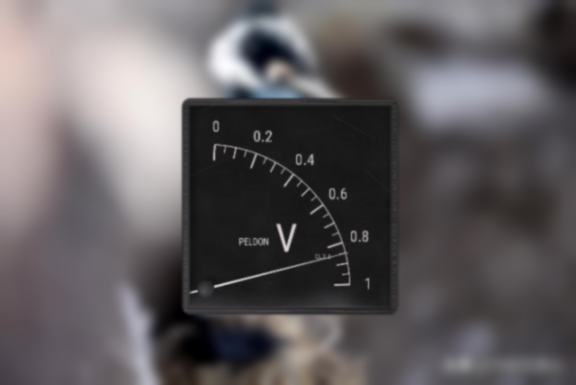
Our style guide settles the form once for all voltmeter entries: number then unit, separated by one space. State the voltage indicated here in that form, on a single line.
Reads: 0.85 V
